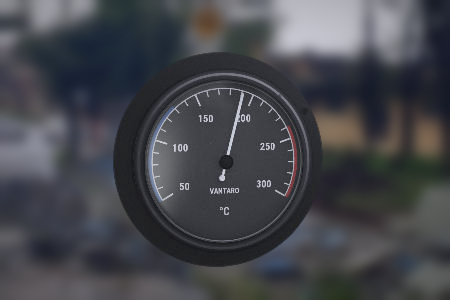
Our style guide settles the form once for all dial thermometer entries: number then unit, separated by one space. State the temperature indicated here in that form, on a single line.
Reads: 190 °C
